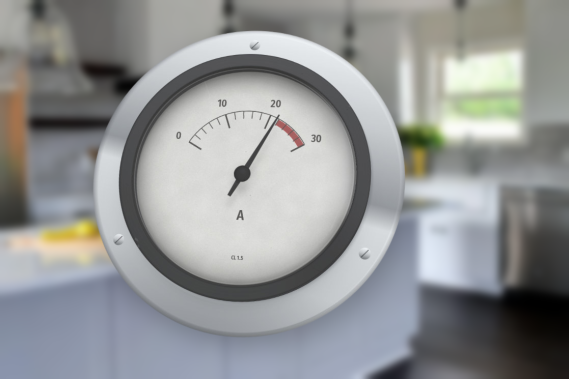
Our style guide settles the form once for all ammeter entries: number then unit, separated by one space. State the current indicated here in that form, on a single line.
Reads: 22 A
